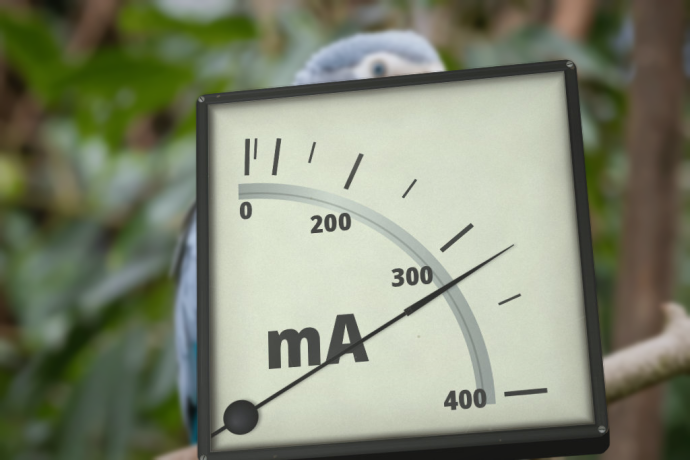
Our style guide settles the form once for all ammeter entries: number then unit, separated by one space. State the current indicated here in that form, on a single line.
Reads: 325 mA
